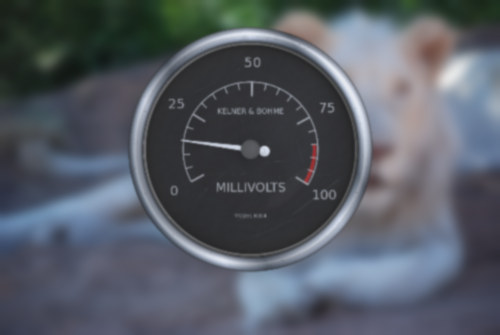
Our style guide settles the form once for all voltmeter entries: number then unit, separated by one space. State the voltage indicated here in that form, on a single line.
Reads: 15 mV
